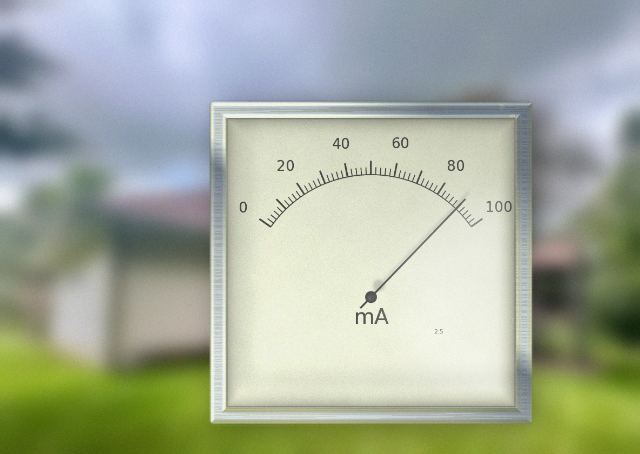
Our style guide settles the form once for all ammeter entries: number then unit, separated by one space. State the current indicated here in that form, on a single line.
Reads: 90 mA
